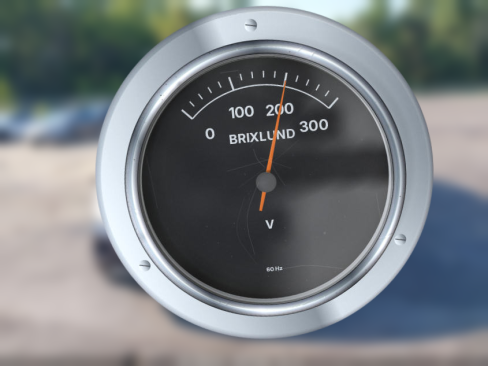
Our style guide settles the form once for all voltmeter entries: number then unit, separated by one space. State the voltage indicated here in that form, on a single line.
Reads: 200 V
